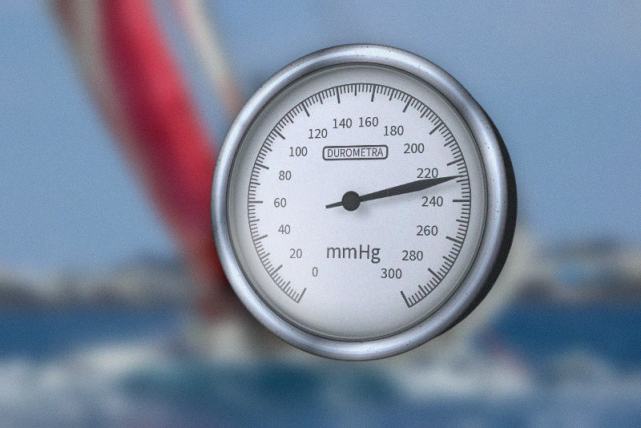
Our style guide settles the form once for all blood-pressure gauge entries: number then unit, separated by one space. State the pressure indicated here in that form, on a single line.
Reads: 228 mmHg
